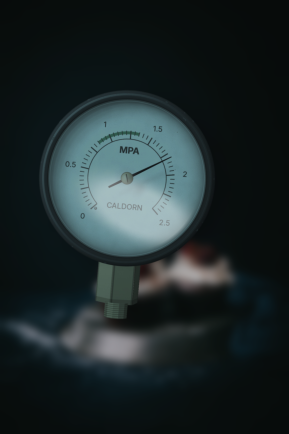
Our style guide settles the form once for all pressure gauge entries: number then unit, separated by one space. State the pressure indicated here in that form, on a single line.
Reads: 1.8 MPa
